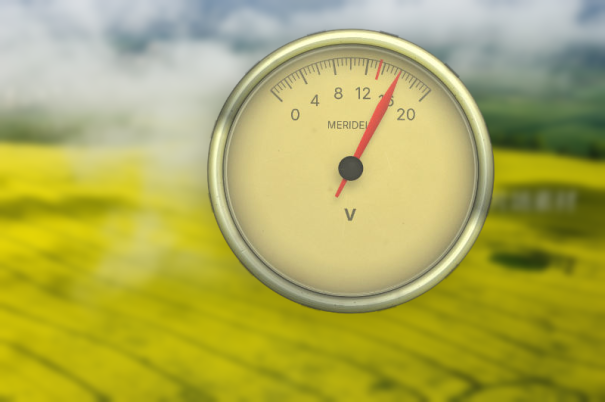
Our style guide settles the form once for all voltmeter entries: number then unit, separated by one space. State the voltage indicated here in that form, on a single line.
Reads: 16 V
